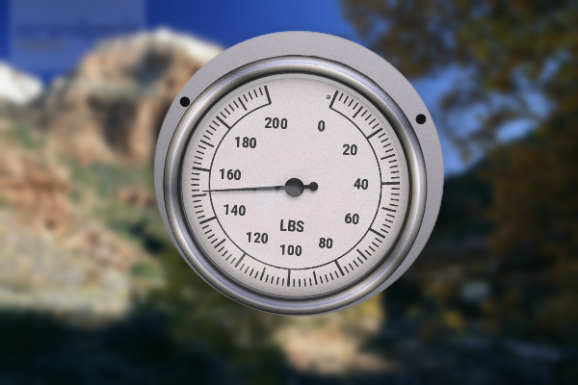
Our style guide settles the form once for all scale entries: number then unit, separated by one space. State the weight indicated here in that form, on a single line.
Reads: 152 lb
